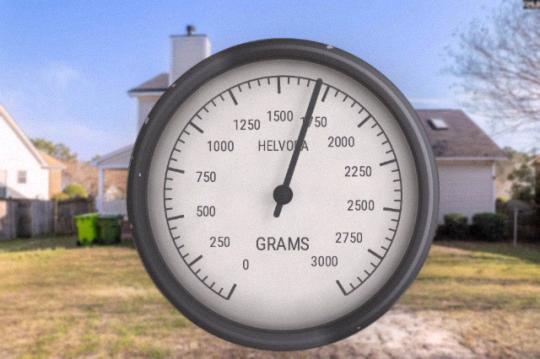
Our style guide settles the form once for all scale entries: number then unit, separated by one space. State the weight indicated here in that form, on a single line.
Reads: 1700 g
